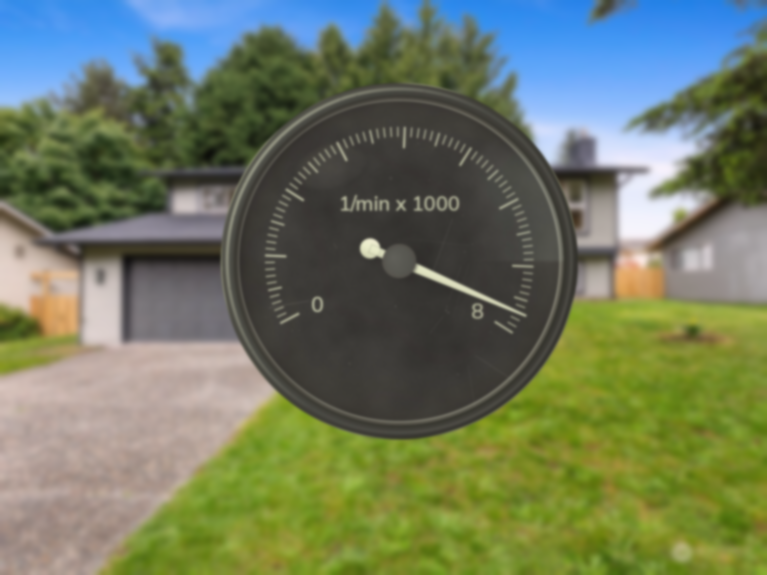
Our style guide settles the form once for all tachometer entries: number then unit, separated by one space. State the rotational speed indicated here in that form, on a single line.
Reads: 7700 rpm
